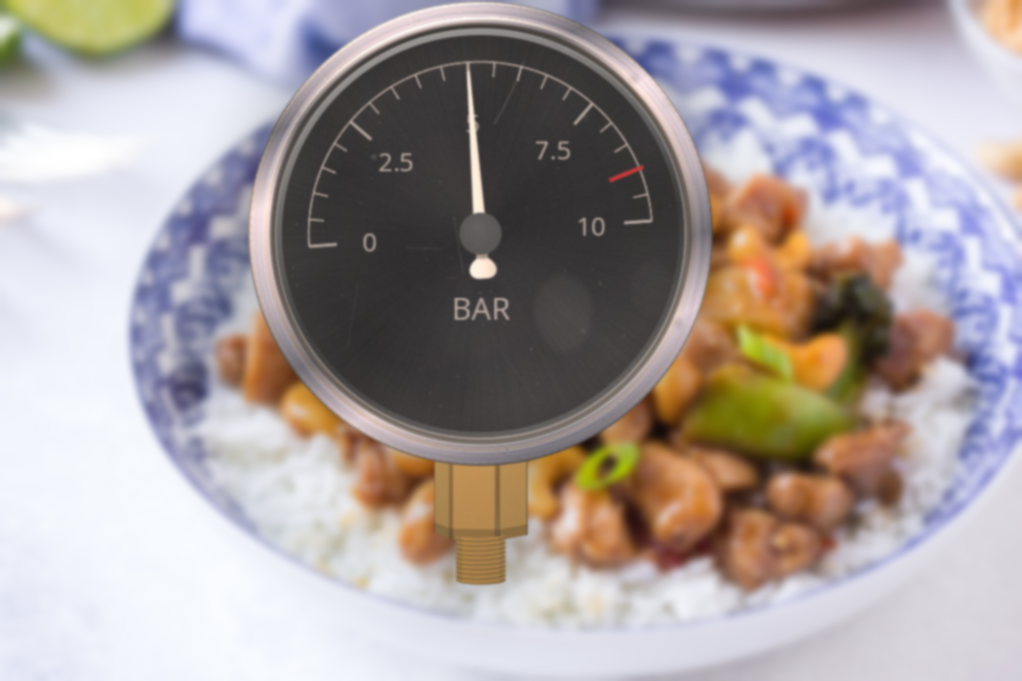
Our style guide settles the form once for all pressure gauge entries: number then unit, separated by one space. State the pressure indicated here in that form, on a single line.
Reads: 5 bar
